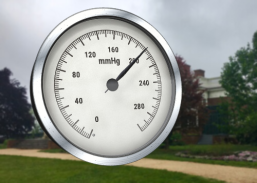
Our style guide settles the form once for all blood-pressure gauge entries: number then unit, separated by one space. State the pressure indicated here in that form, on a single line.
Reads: 200 mmHg
